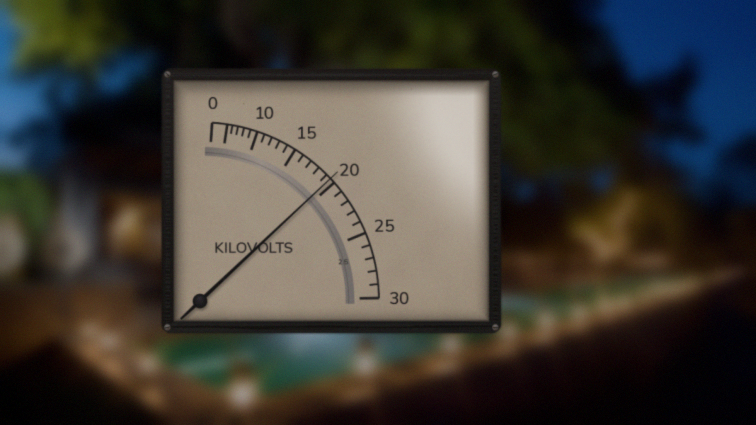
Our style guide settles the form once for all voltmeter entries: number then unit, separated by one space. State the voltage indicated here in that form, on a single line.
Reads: 19.5 kV
